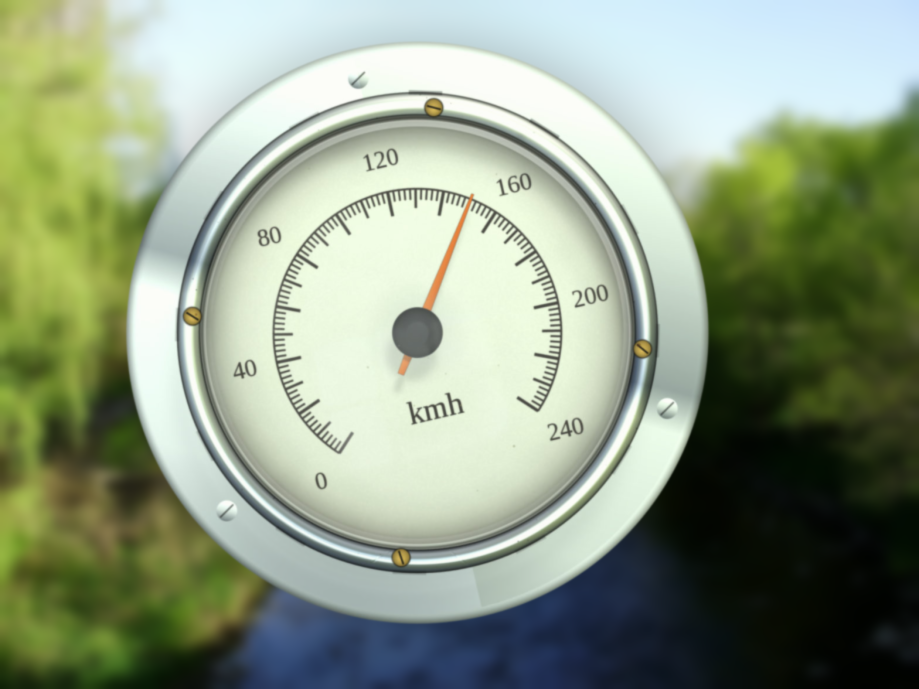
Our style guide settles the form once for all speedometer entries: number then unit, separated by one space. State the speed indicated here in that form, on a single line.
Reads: 150 km/h
